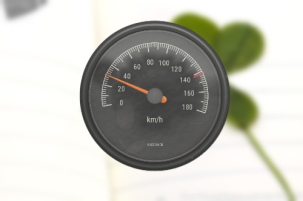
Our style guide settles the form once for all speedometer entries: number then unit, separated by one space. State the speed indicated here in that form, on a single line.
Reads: 30 km/h
